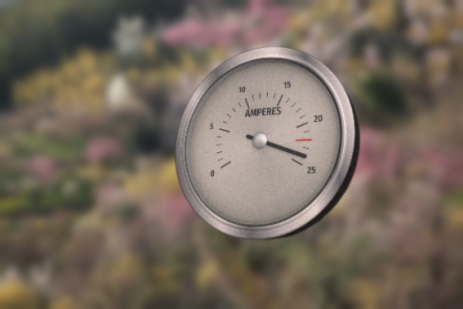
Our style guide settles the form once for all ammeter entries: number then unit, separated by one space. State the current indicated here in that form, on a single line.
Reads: 24 A
